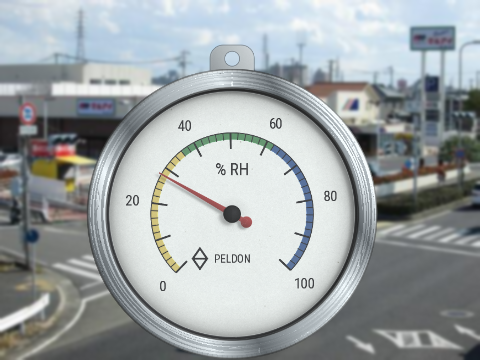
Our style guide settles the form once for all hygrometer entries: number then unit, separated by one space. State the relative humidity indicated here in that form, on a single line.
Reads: 28 %
